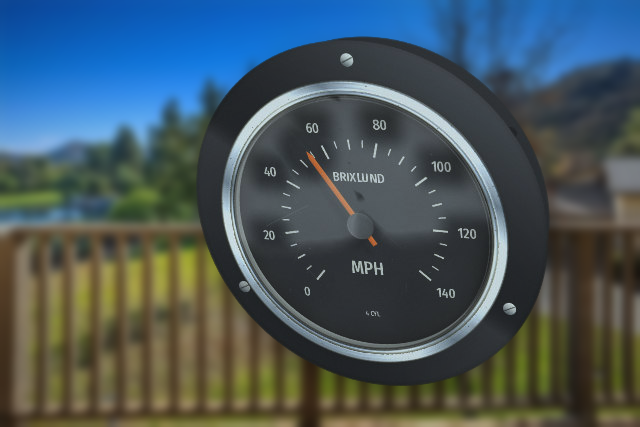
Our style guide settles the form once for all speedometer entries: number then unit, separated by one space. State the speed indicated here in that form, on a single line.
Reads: 55 mph
